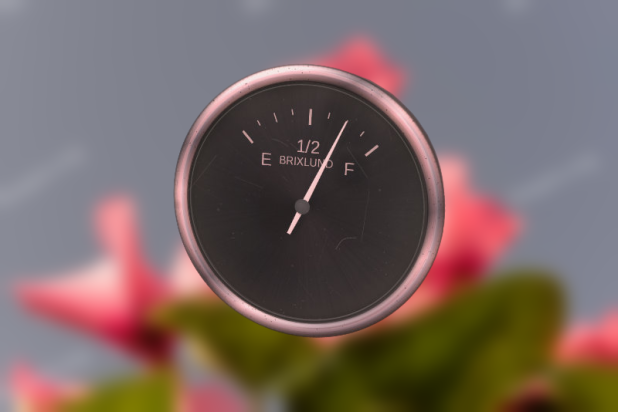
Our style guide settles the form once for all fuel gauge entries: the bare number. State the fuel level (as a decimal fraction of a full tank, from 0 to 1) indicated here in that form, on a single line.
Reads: 0.75
